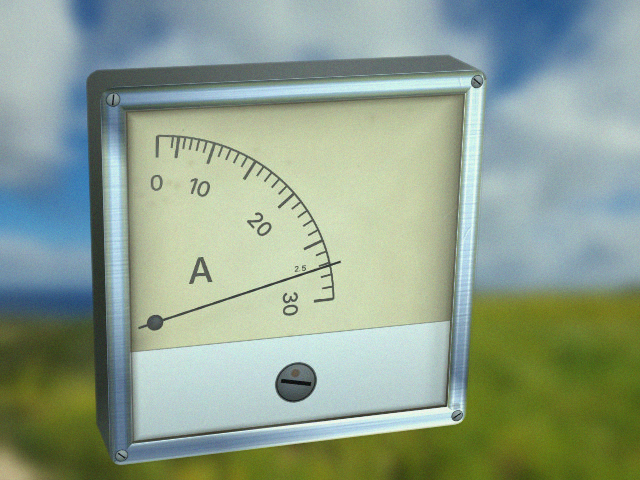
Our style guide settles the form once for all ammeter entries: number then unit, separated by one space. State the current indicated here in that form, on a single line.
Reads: 27 A
